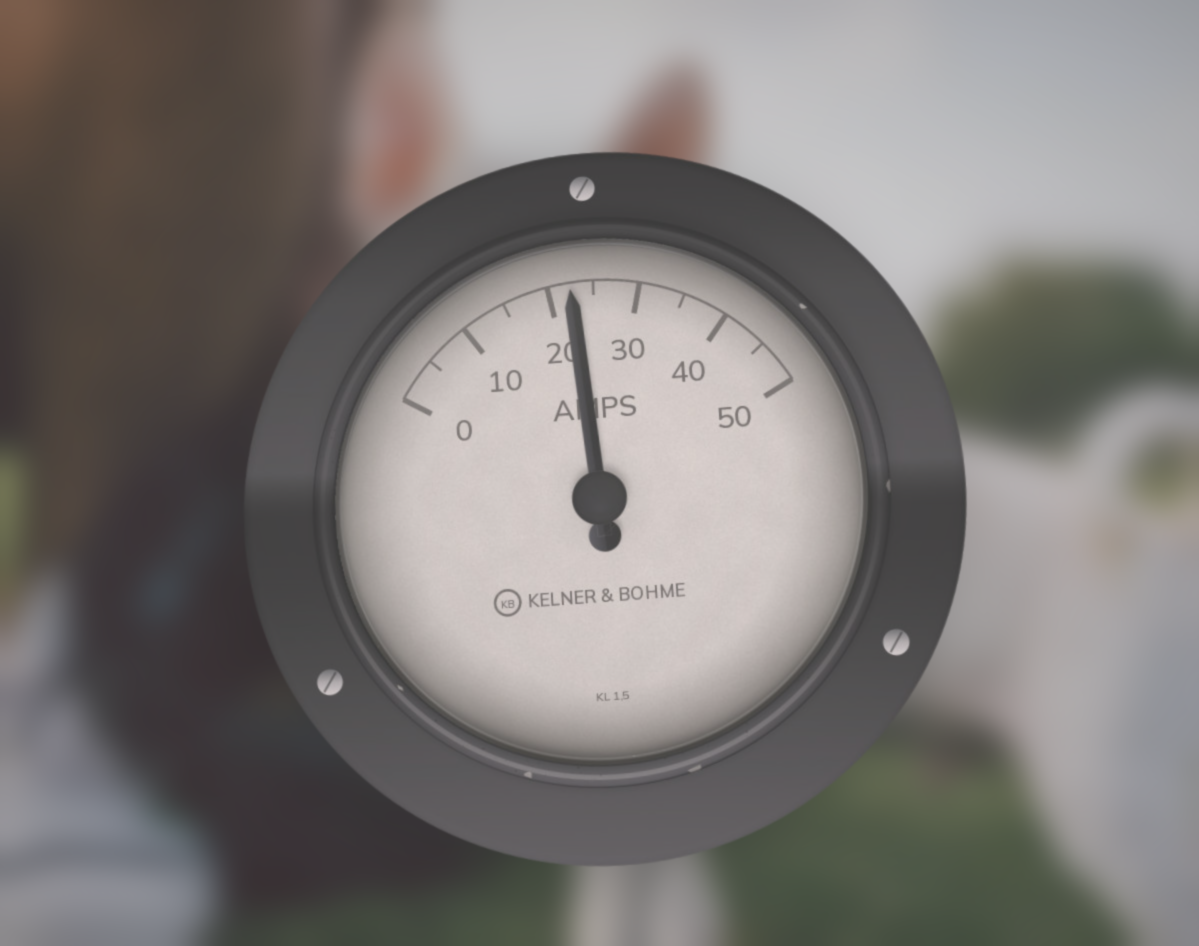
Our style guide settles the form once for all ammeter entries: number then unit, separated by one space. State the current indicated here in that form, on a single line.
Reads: 22.5 A
